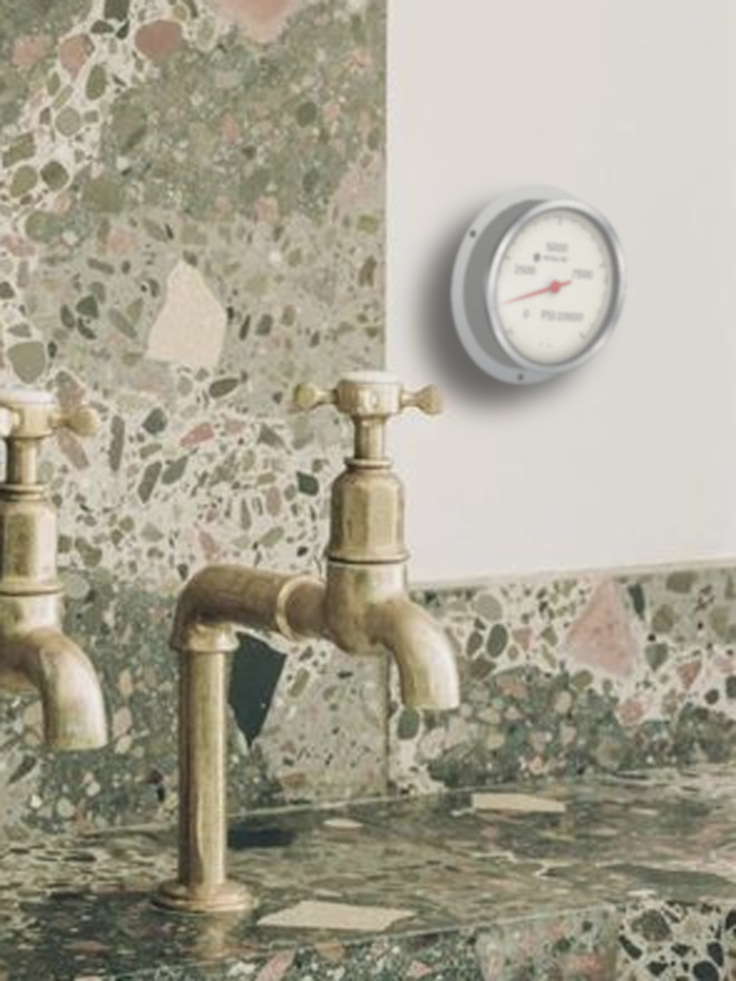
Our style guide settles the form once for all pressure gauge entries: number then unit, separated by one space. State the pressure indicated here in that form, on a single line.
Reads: 1000 psi
